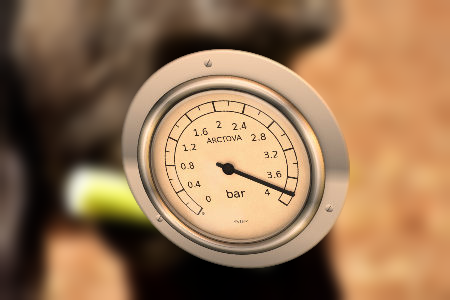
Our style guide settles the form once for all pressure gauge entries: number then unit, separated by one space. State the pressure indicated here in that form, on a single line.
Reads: 3.8 bar
